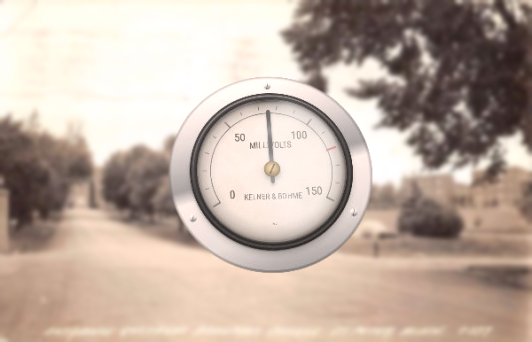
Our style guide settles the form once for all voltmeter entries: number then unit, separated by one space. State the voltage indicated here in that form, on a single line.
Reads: 75 mV
